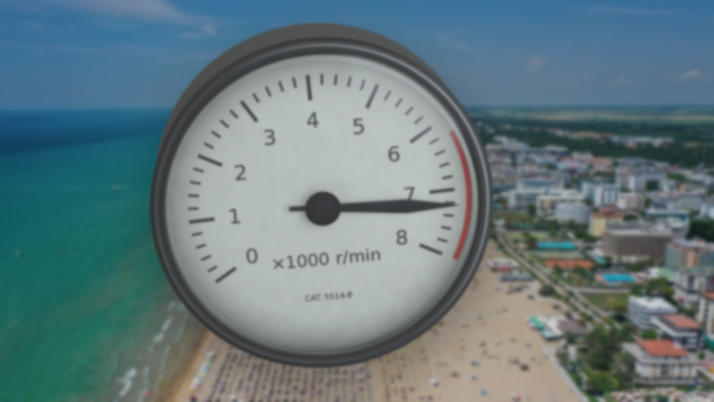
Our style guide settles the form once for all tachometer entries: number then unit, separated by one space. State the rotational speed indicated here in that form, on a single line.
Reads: 7200 rpm
